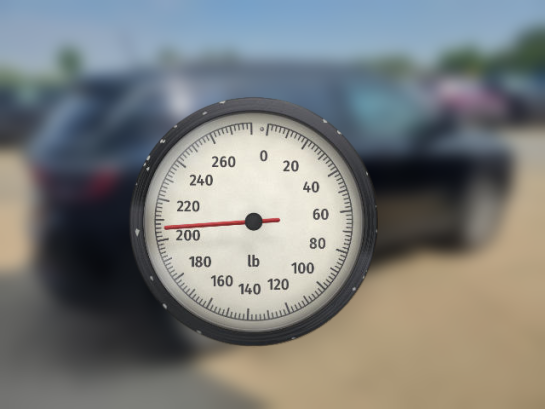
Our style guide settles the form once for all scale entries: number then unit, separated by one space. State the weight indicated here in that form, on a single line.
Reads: 206 lb
